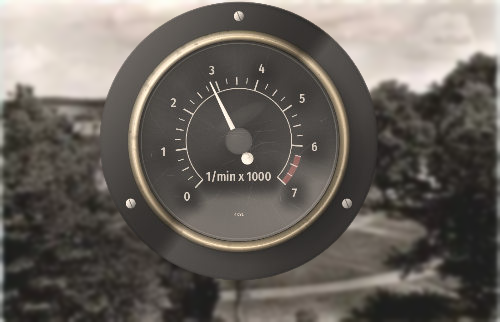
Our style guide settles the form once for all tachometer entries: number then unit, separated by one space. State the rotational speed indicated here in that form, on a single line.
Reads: 2875 rpm
